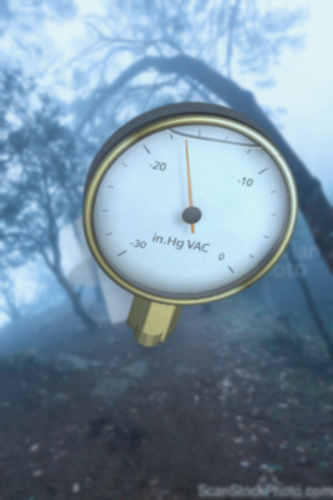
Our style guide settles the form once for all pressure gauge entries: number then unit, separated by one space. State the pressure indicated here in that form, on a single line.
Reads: -17 inHg
